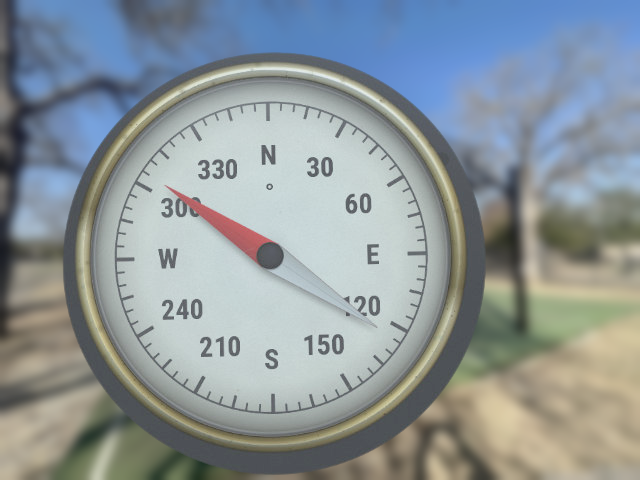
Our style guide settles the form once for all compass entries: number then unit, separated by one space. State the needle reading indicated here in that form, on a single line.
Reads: 305 °
